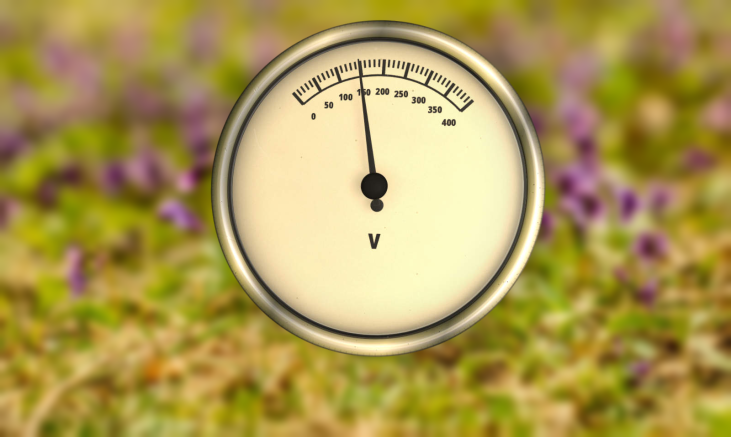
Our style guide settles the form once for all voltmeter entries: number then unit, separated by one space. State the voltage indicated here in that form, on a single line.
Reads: 150 V
